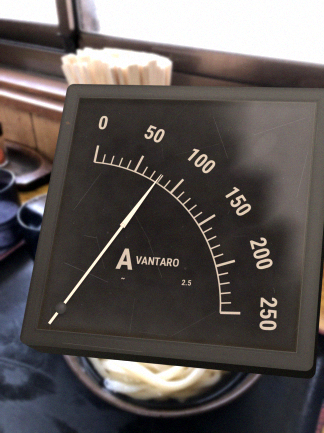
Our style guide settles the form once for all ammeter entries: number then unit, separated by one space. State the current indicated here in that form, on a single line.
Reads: 80 A
